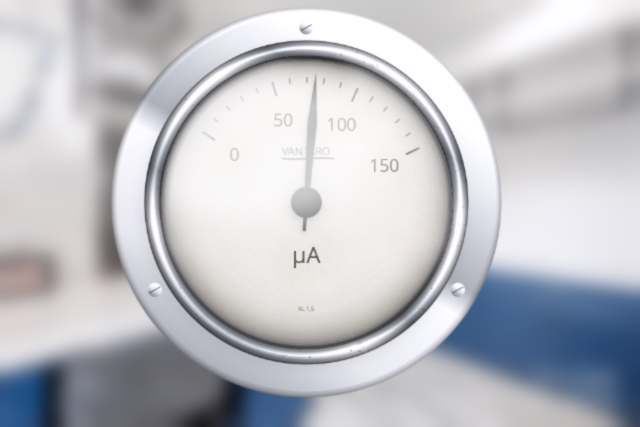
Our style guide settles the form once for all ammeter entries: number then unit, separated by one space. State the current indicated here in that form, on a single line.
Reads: 75 µA
